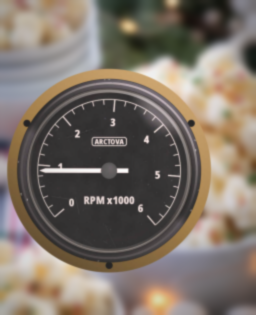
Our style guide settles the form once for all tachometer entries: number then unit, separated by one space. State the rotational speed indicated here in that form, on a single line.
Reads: 900 rpm
